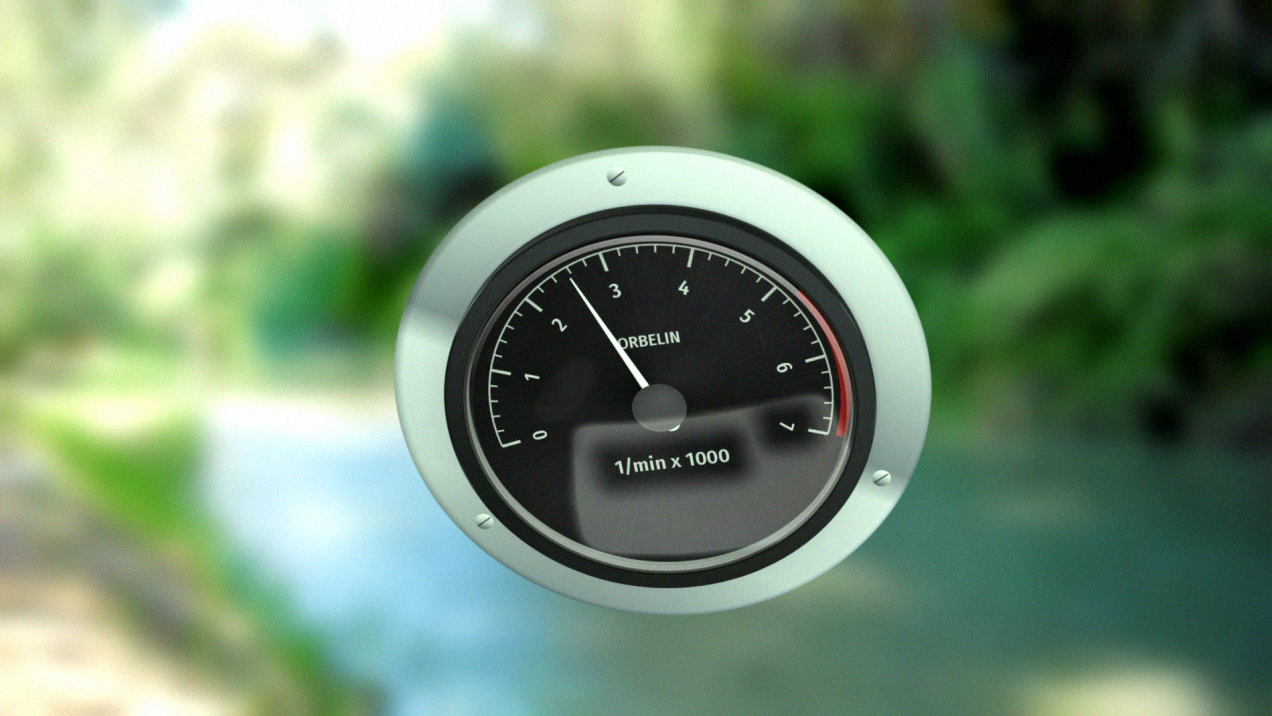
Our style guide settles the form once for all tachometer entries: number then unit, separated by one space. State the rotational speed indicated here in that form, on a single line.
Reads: 2600 rpm
